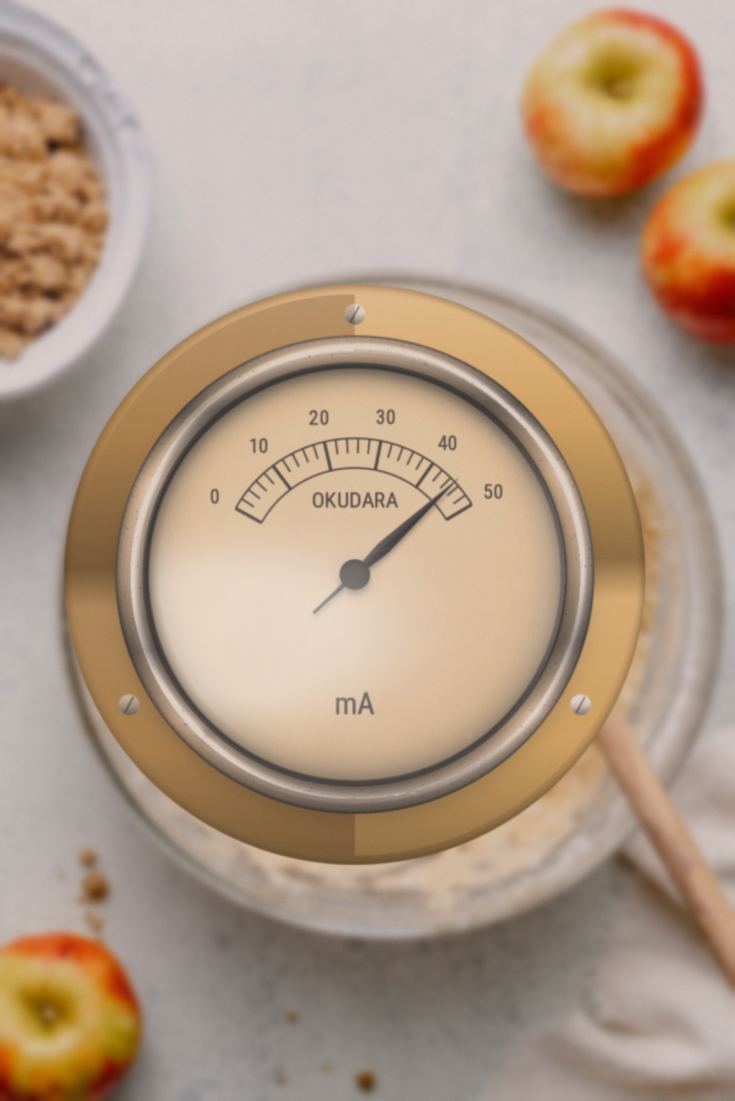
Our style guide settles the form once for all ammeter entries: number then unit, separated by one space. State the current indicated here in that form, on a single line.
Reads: 45 mA
